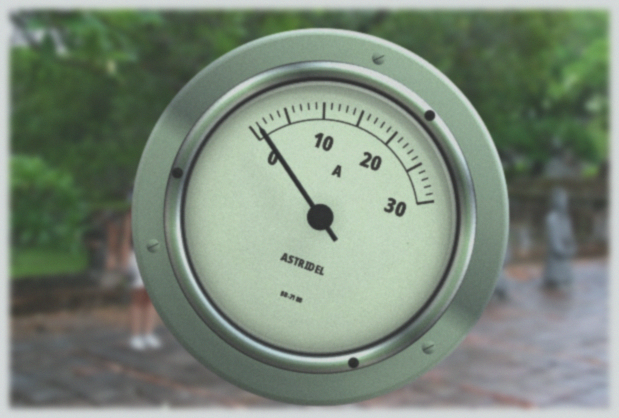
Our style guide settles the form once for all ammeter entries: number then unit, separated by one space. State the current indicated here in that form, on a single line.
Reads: 1 A
